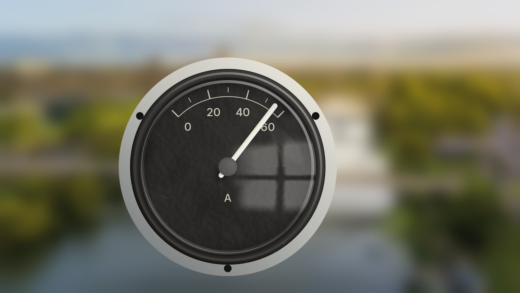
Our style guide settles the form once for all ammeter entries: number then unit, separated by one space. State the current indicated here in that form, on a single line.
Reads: 55 A
